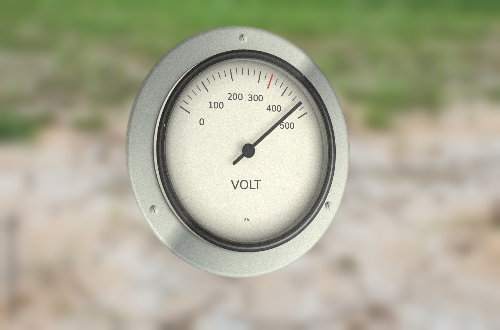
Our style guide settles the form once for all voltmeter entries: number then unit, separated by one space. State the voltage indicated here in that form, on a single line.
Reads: 460 V
